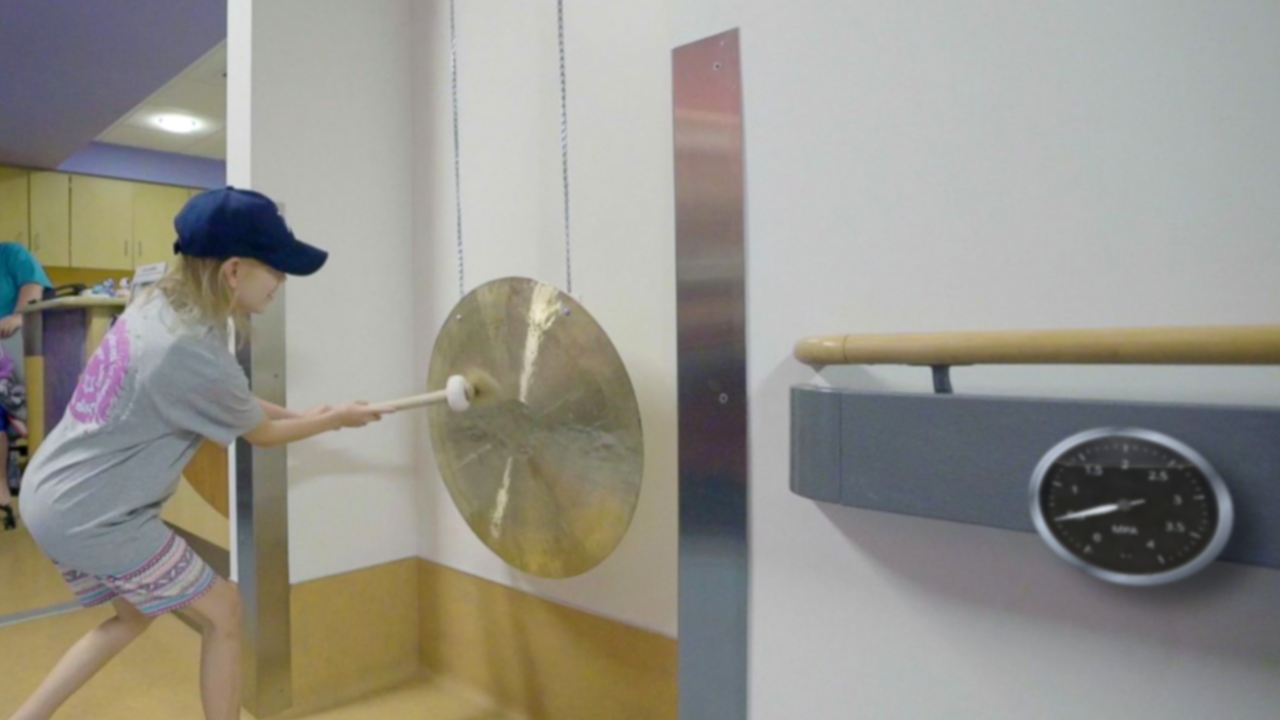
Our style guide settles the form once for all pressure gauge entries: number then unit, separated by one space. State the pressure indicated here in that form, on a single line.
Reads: 0.5 MPa
